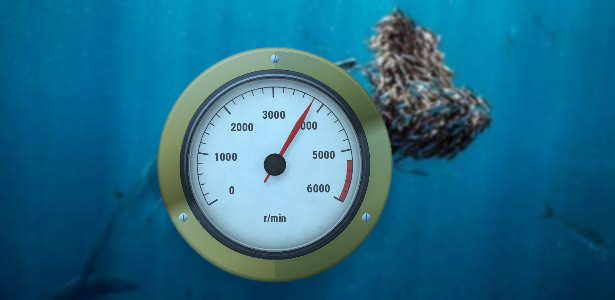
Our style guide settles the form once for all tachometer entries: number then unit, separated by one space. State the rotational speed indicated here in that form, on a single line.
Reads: 3800 rpm
